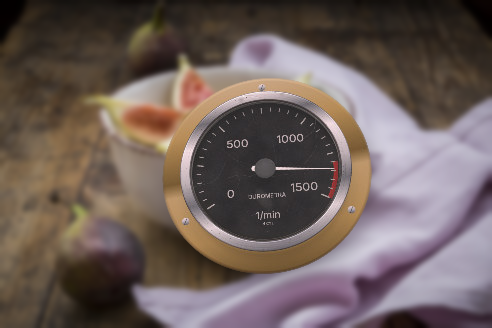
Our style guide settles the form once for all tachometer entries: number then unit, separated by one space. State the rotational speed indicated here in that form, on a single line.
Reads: 1350 rpm
